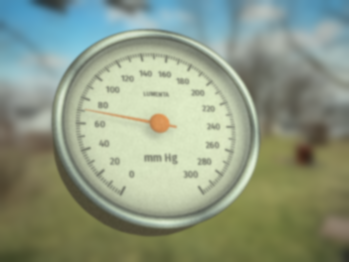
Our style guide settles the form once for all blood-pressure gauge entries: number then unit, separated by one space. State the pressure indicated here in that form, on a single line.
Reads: 70 mmHg
